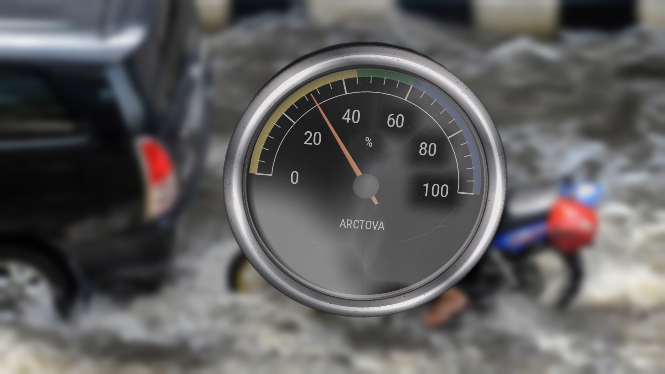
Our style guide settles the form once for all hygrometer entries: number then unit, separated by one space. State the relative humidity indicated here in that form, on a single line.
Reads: 30 %
